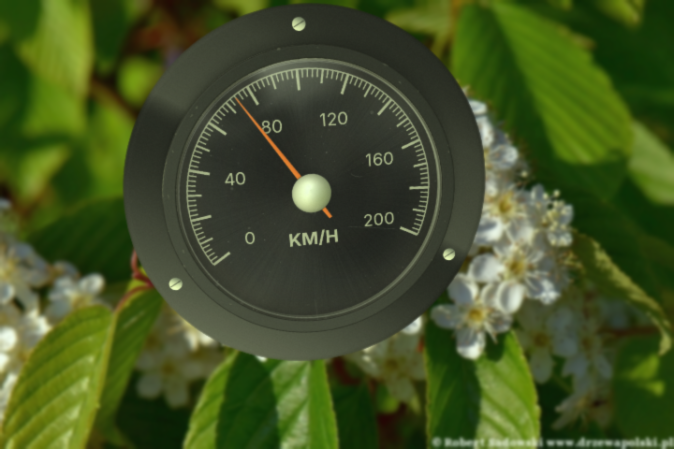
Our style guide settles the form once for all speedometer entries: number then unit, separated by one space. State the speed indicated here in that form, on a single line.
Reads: 74 km/h
